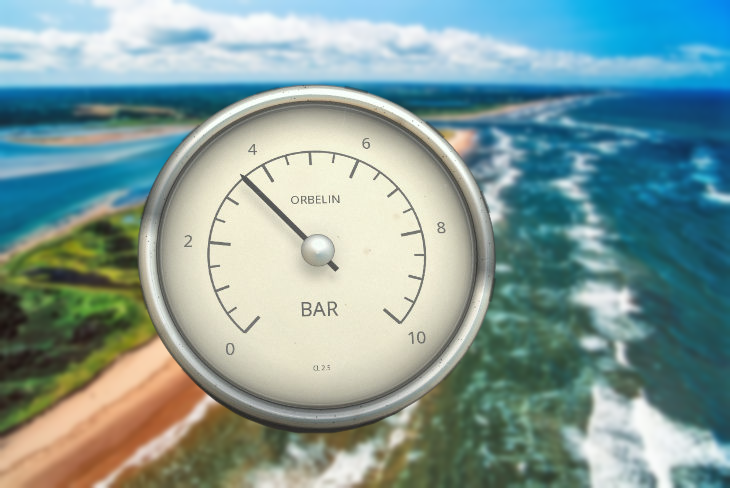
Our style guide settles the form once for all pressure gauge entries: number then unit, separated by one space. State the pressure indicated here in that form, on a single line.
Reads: 3.5 bar
